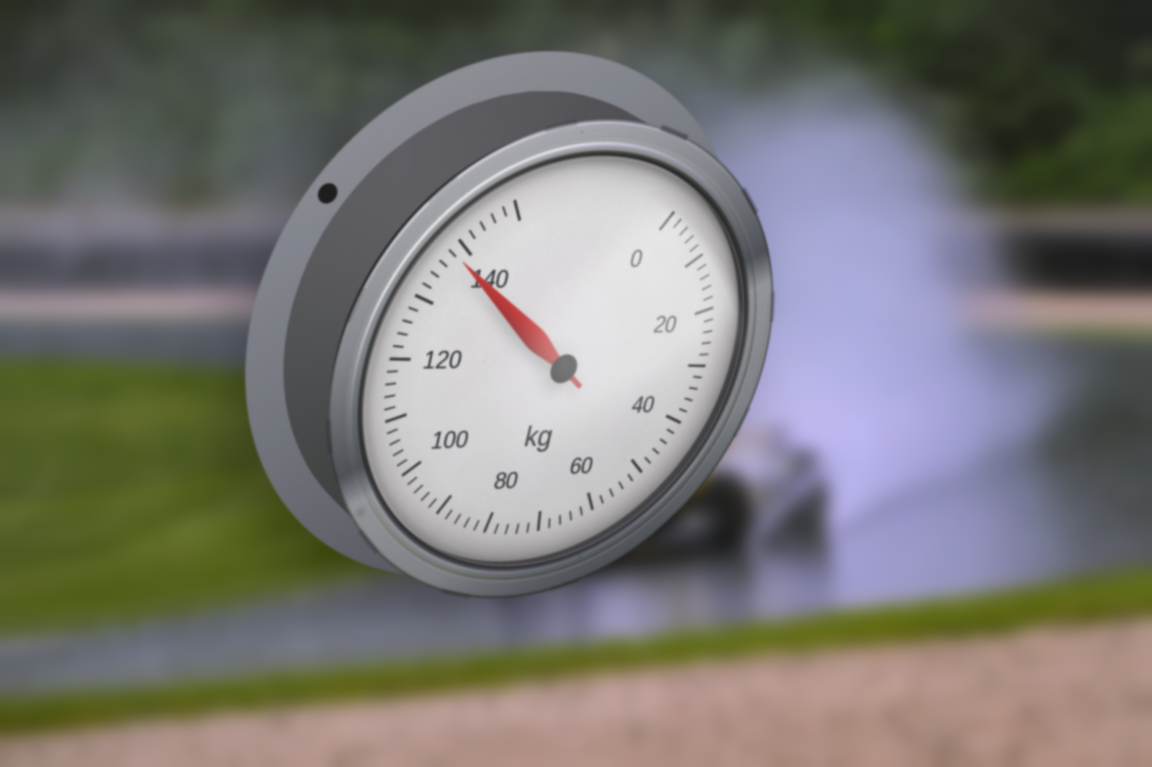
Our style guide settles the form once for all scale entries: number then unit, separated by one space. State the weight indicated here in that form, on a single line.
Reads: 138 kg
